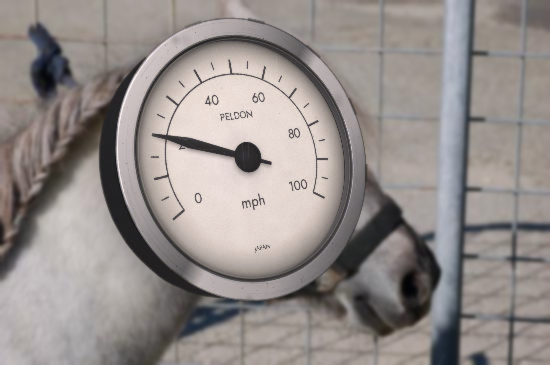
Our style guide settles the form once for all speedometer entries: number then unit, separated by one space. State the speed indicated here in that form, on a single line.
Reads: 20 mph
